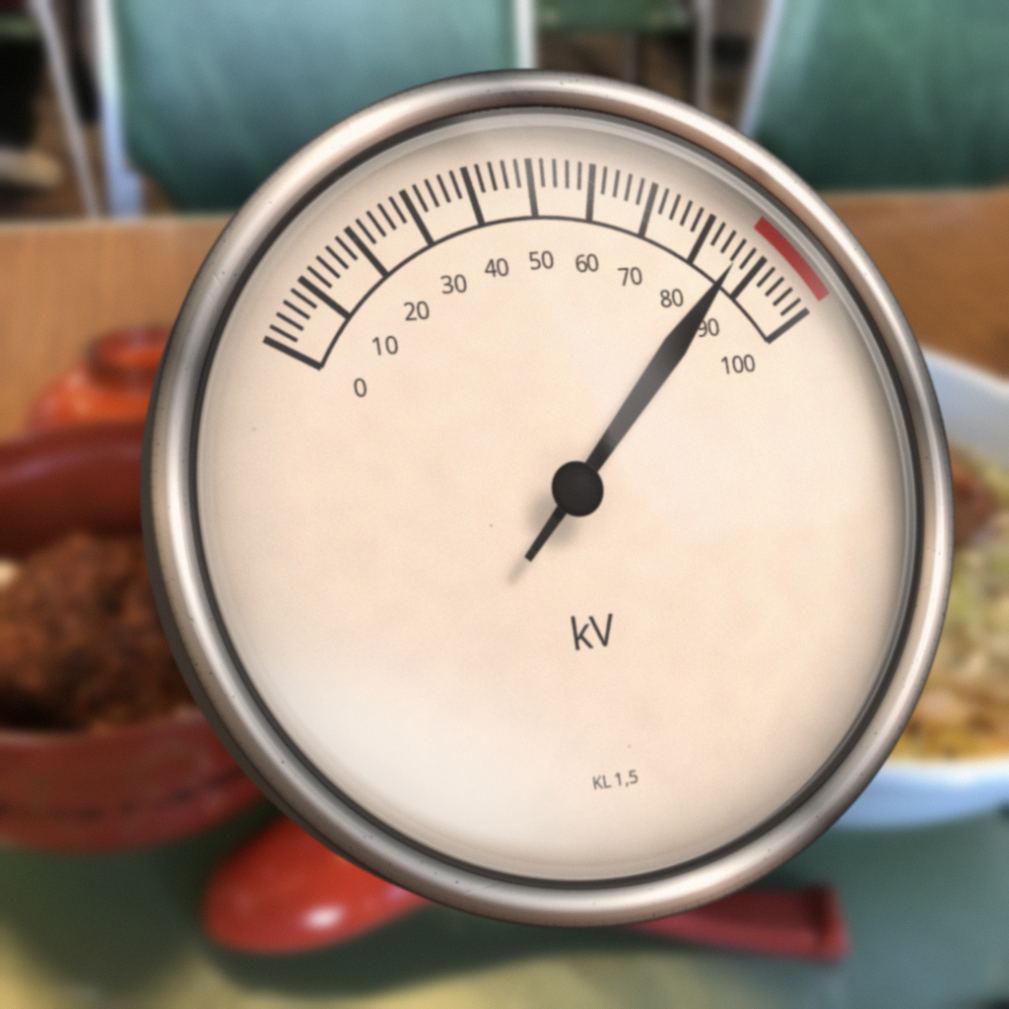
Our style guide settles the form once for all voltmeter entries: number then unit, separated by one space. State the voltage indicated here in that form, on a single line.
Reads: 86 kV
